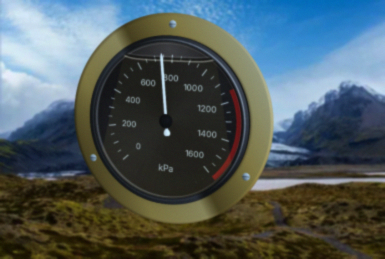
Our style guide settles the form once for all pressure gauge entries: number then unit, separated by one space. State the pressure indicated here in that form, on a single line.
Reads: 750 kPa
